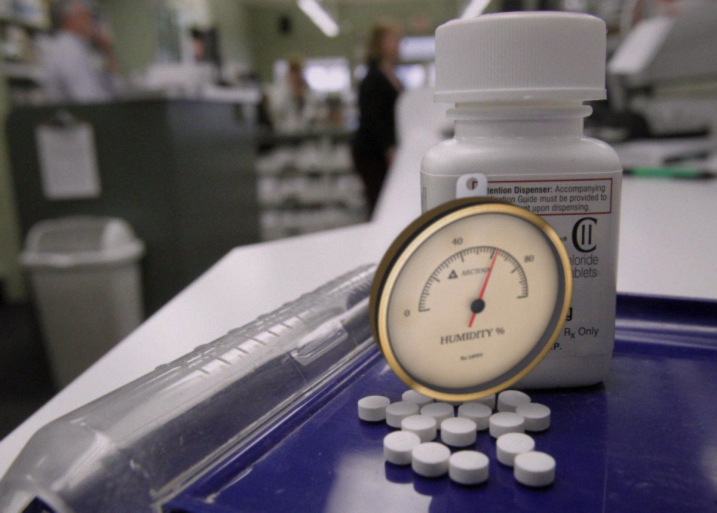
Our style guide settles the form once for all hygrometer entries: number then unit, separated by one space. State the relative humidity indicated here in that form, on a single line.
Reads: 60 %
